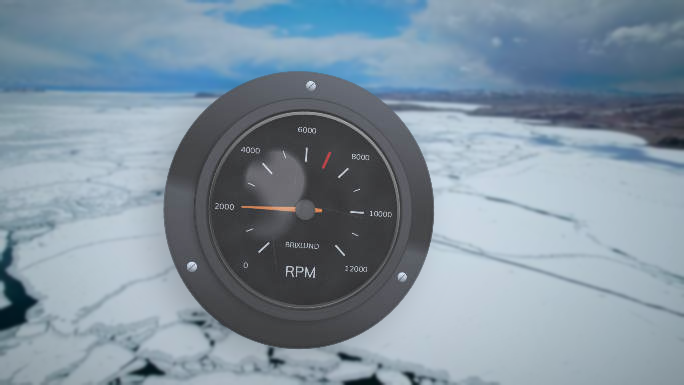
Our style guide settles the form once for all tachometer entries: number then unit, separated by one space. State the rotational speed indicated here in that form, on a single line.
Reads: 2000 rpm
